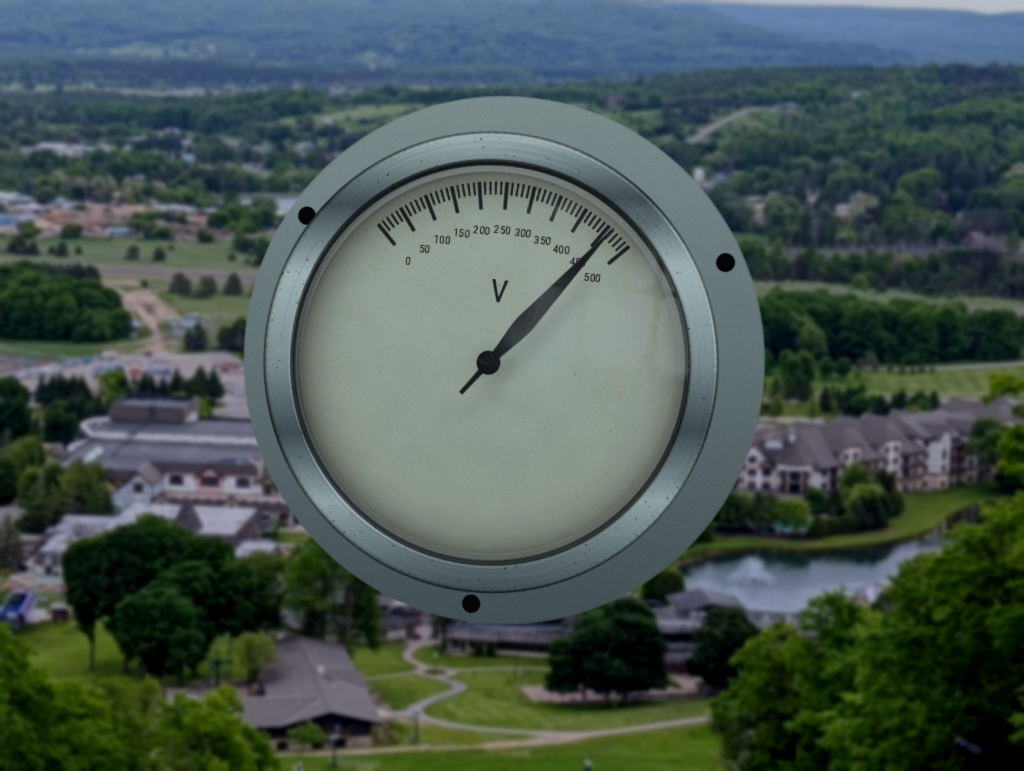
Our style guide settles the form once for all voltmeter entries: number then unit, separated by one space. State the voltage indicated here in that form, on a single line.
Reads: 460 V
